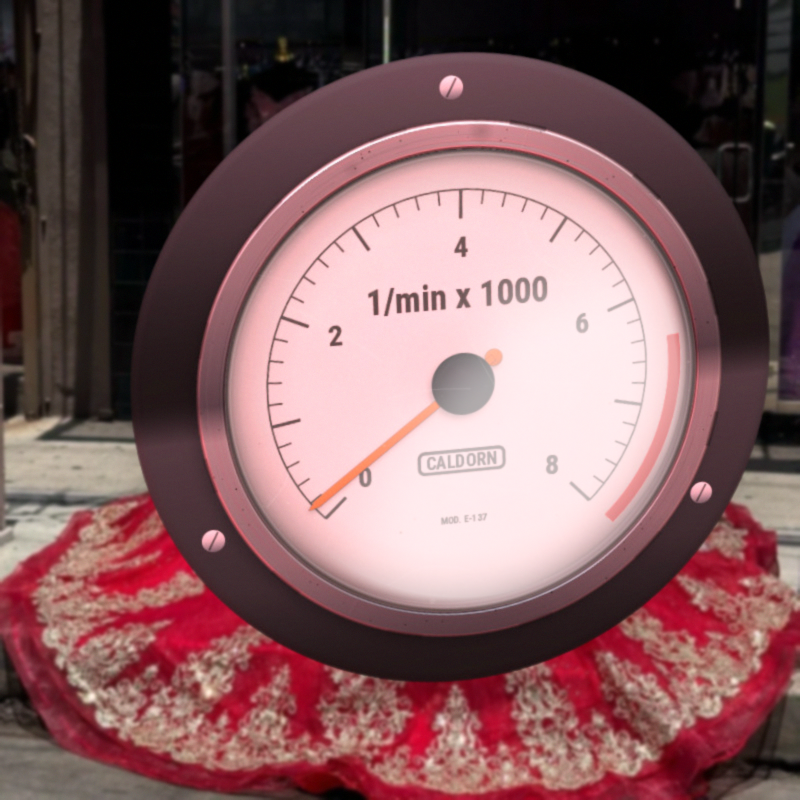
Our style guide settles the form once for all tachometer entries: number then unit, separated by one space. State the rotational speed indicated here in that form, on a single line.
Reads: 200 rpm
